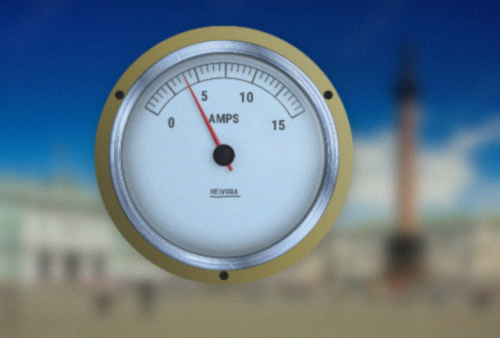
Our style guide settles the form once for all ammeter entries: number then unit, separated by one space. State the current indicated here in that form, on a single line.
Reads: 4 A
